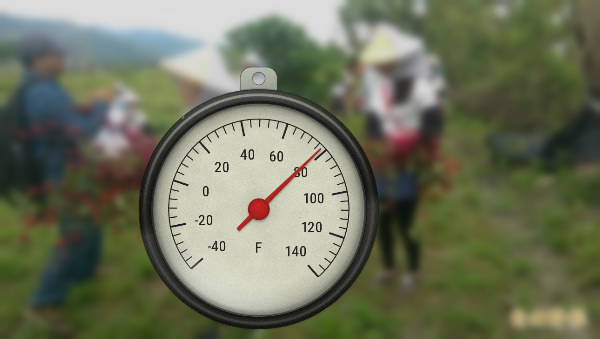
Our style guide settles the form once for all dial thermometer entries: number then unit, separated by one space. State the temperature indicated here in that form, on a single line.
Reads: 78 °F
